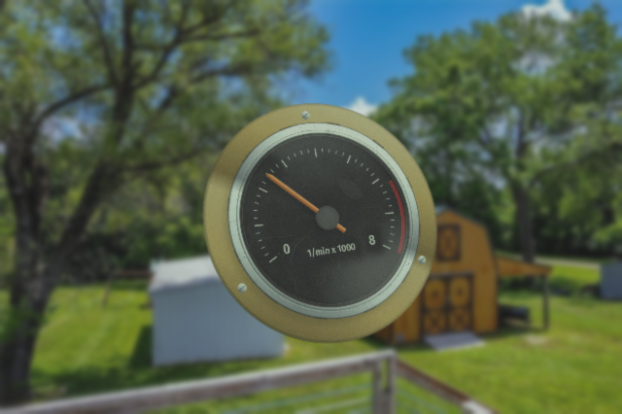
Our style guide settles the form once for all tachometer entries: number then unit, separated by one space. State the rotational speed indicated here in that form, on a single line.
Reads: 2400 rpm
